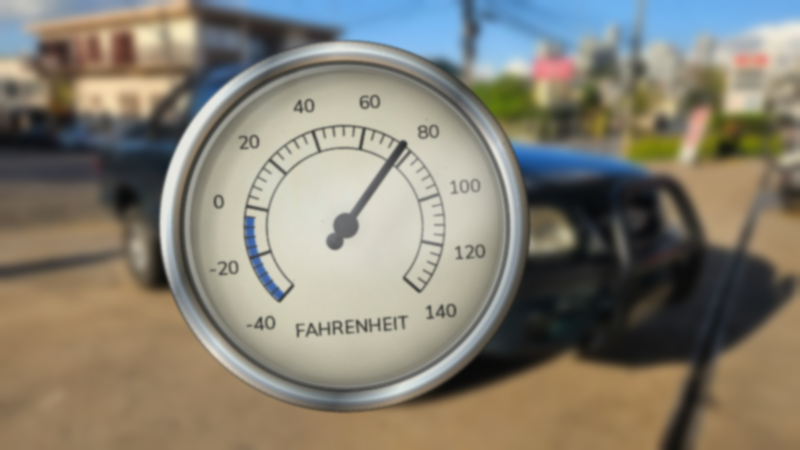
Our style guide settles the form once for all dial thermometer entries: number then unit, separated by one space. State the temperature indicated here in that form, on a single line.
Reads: 76 °F
